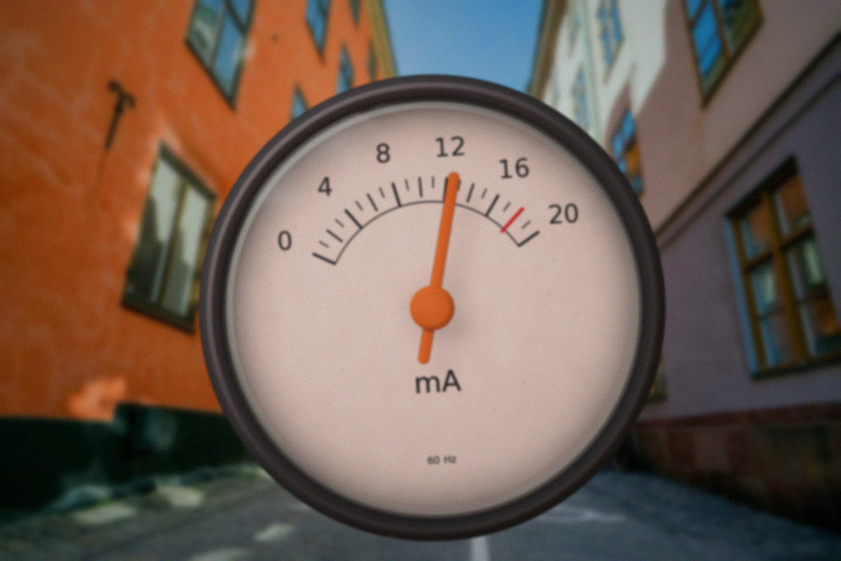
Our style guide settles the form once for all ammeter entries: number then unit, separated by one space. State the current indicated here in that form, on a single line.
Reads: 12.5 mA
